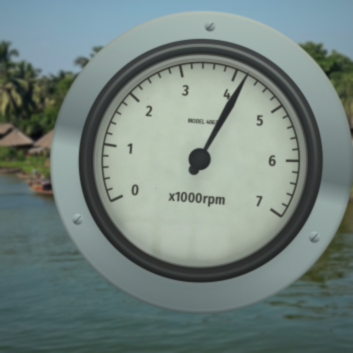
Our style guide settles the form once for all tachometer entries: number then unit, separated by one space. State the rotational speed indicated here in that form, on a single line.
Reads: 4200 rpm
